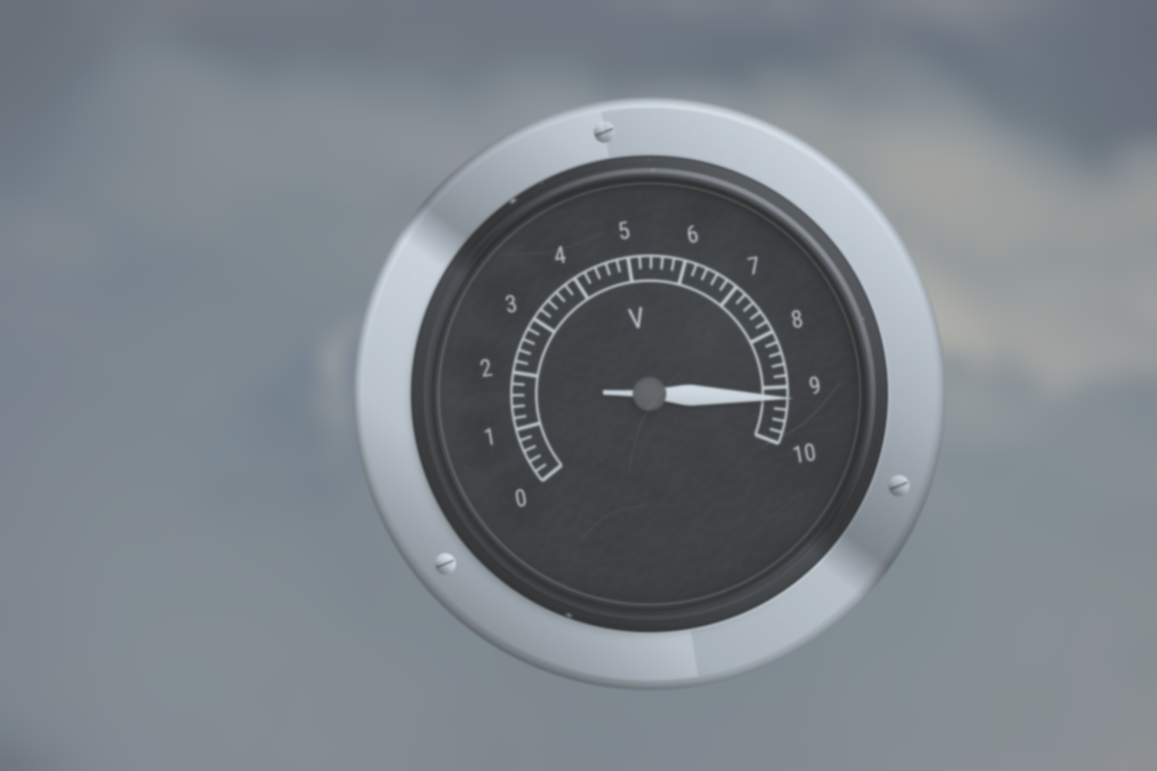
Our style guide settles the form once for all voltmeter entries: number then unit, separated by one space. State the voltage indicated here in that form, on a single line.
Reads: 9.2 V
